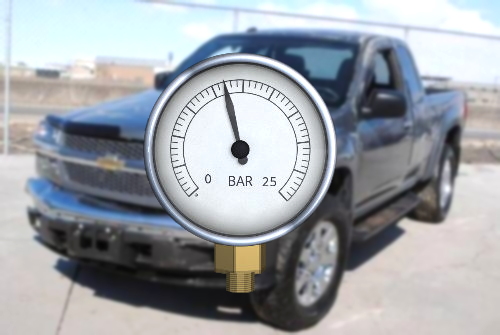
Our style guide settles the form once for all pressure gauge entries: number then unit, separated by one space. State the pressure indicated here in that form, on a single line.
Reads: 11 bar
